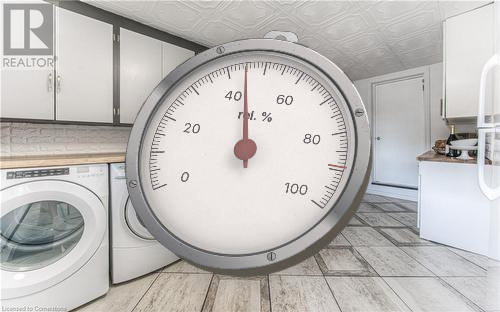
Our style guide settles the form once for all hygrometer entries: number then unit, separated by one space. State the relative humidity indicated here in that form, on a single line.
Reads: 45 %
